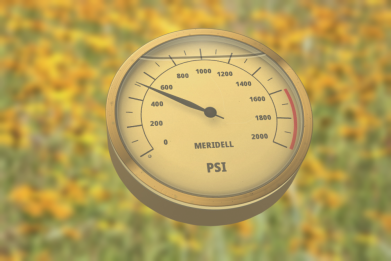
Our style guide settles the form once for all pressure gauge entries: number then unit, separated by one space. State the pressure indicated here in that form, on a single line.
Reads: 500 psi
